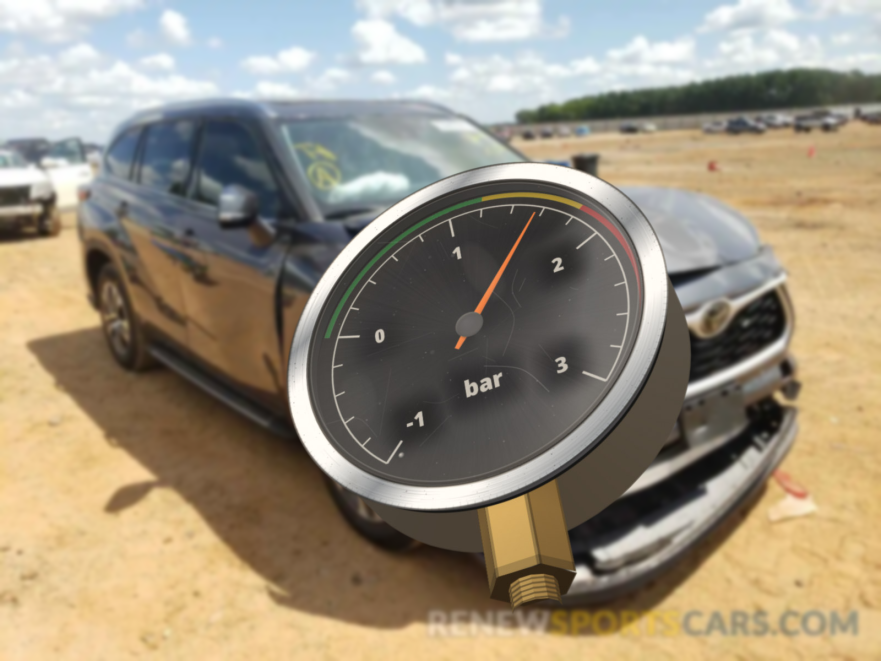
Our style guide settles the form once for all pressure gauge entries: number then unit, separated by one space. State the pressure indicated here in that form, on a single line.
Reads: 1.6 bar
